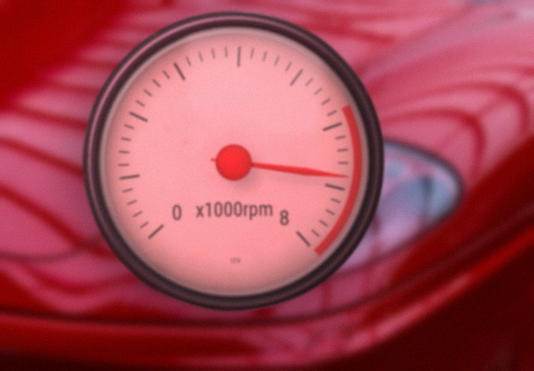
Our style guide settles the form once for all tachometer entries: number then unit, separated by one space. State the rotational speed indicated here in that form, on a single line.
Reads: 6800 rpm
